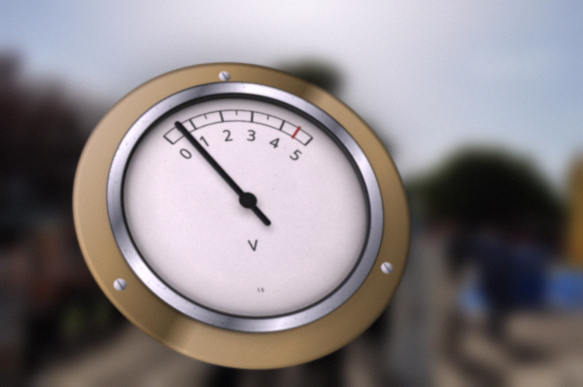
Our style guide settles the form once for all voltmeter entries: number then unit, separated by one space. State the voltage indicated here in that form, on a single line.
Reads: 0.5 V
